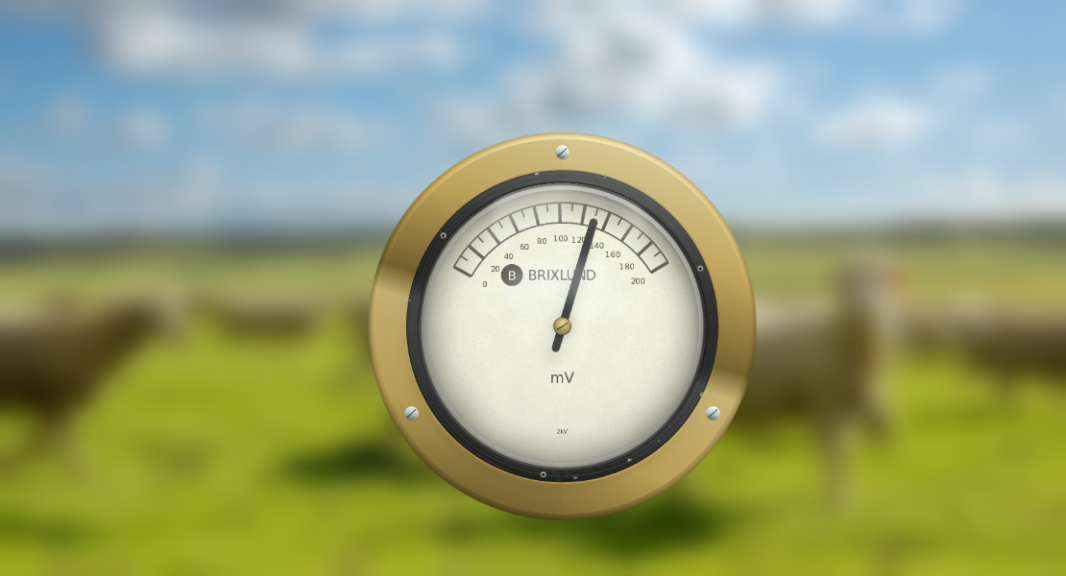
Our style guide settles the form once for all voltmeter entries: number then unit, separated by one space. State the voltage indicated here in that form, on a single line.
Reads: 130 mV
